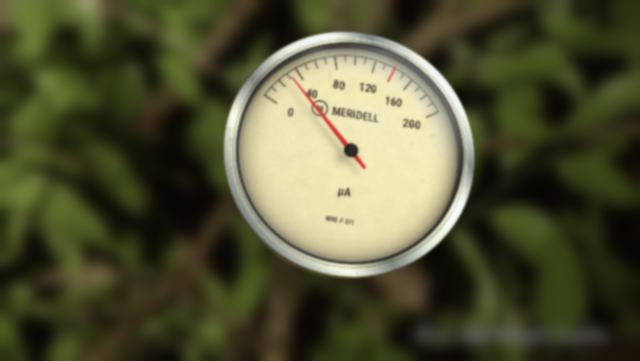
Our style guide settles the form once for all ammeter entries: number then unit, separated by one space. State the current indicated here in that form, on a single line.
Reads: 30 µA
